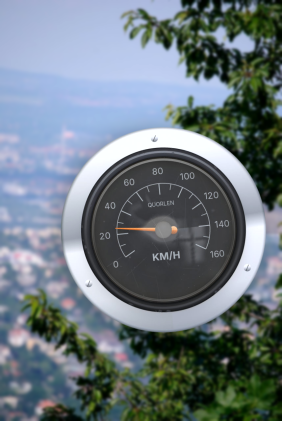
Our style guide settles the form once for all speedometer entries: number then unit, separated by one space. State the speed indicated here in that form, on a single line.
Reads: 25 km/h
